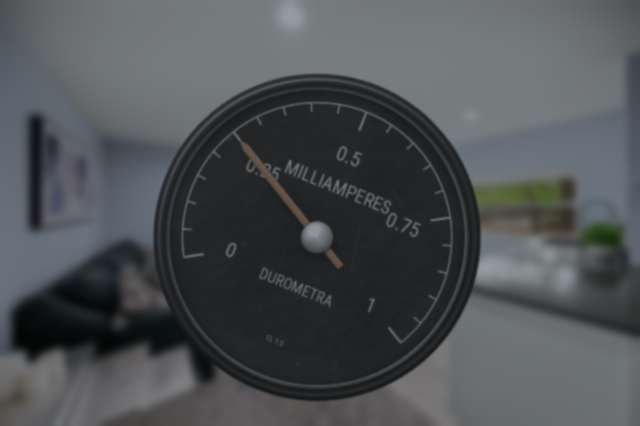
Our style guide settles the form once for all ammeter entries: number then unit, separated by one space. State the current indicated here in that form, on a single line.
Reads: 0.25 mA
